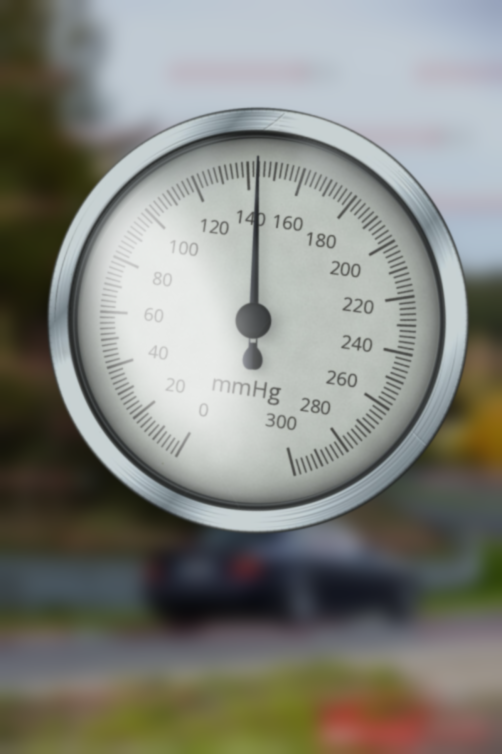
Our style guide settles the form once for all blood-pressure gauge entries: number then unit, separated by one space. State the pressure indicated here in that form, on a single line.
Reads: 144 mmHg
